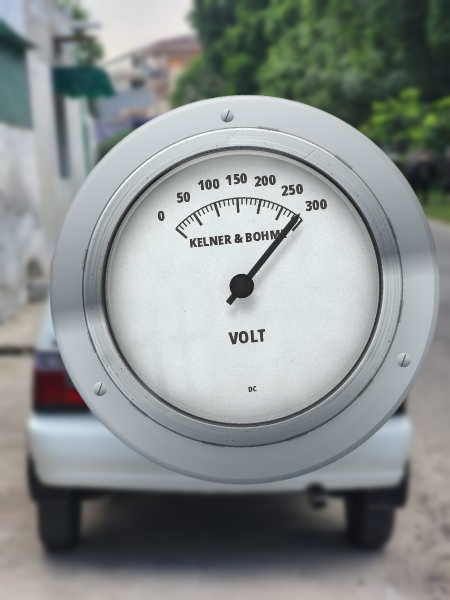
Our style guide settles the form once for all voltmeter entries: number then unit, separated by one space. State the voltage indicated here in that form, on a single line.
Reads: 290 V
